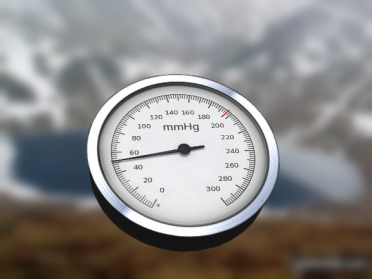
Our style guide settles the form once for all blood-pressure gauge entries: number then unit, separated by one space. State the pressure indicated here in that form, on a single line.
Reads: 50 mmHg
